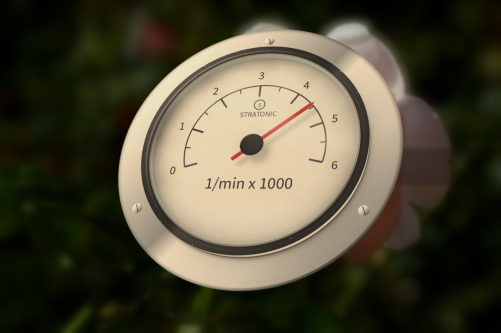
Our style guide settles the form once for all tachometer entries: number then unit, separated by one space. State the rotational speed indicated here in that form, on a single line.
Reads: 4500 rpm
